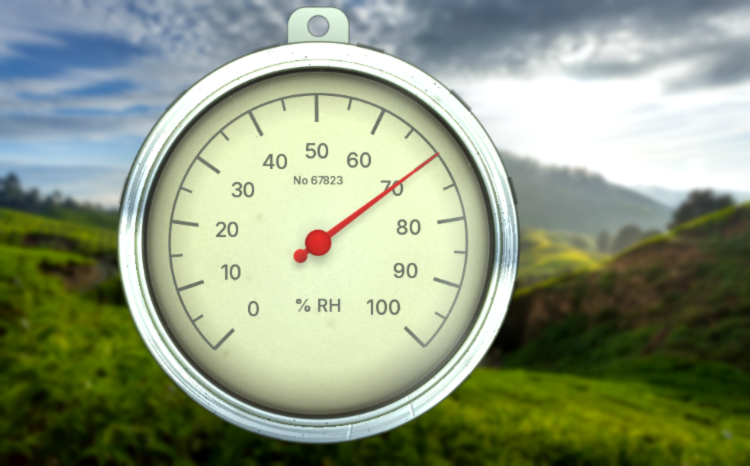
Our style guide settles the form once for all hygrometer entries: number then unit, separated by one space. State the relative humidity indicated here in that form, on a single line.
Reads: 70 %
